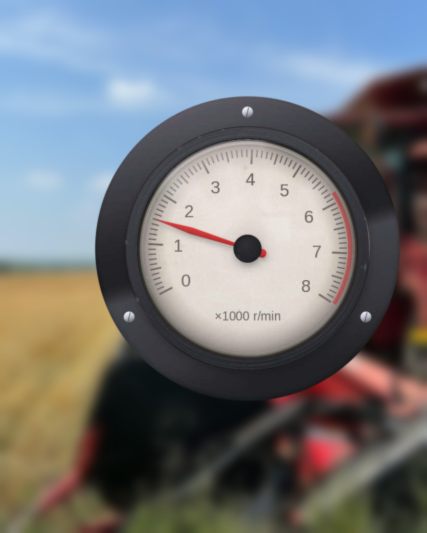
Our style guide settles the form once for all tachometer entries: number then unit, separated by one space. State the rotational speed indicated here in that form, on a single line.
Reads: 1500 rpm
